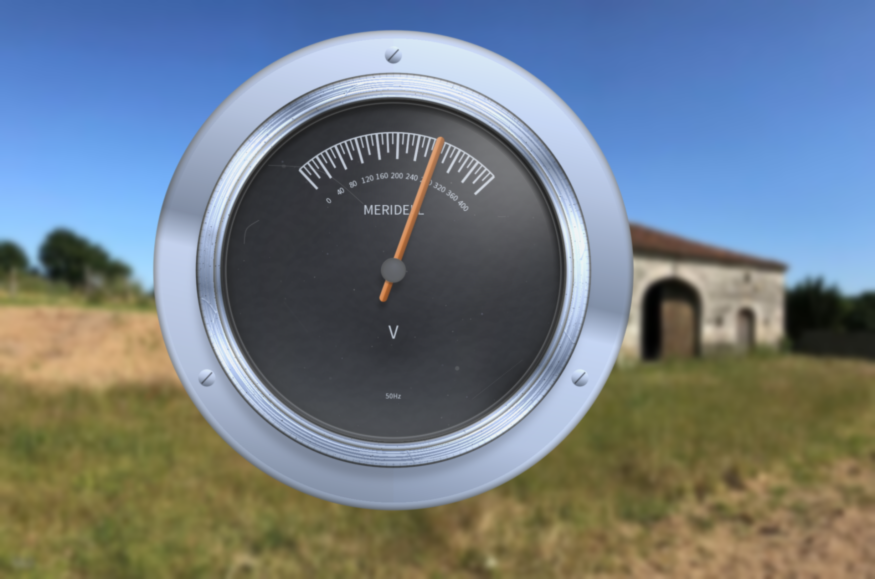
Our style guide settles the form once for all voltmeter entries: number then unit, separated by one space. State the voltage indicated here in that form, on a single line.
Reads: 280 V
